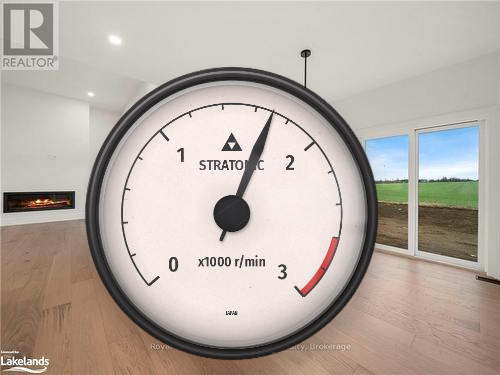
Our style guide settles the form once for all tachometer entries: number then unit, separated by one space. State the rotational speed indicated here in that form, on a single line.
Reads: 1700 rpm
